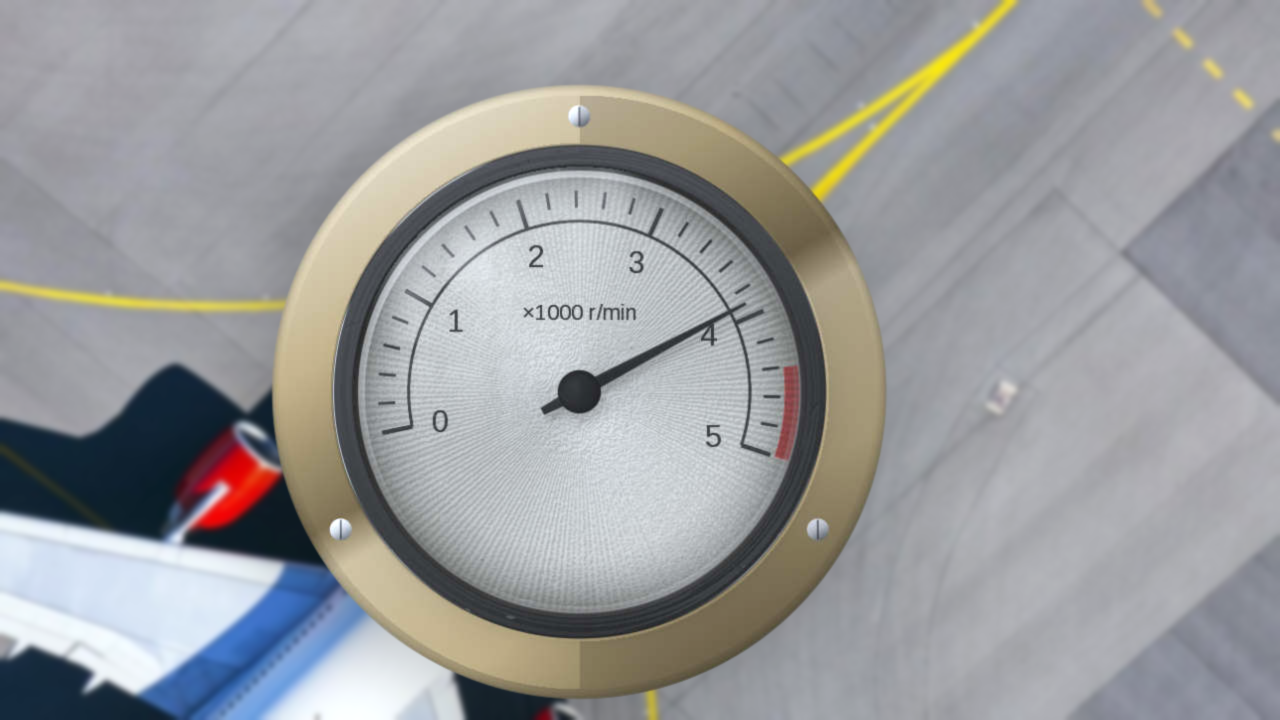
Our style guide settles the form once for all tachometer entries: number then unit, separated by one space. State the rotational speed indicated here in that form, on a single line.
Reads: 3900 rpm
